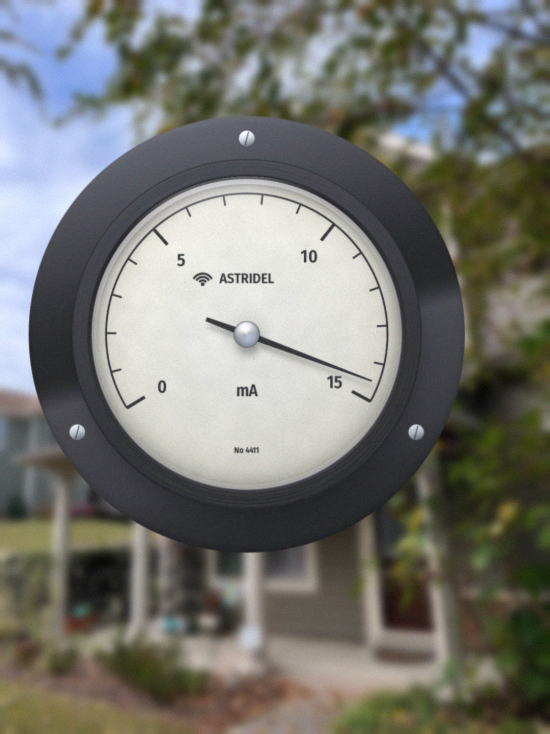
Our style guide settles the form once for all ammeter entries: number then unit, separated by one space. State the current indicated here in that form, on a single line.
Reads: 14.5 mA
